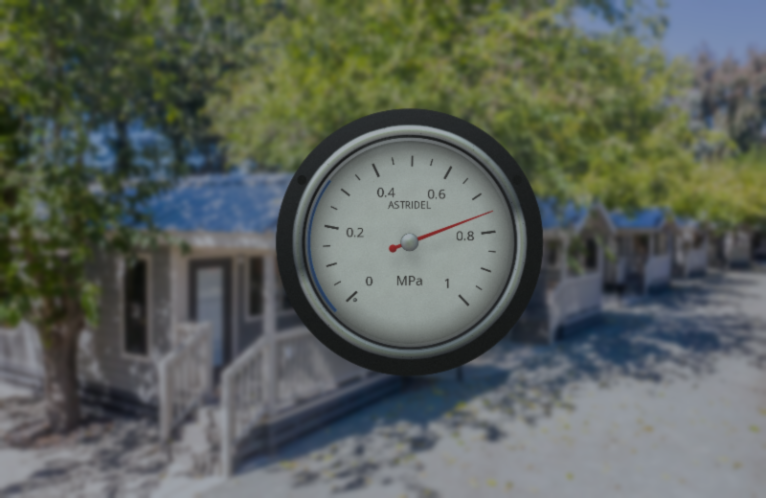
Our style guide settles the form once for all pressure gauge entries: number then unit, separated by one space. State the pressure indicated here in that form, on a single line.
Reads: 0.75 MPa
